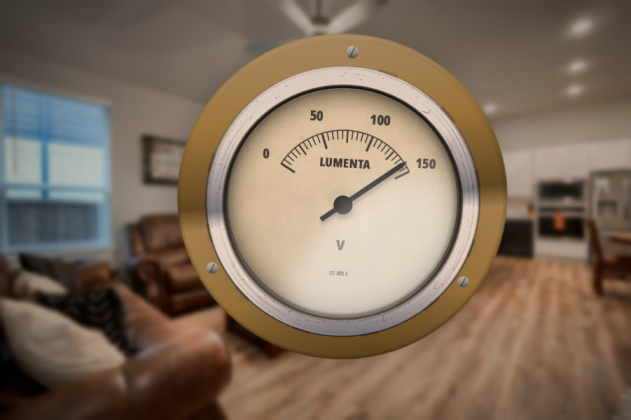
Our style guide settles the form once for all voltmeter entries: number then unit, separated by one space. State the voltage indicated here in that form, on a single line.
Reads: 140 V
